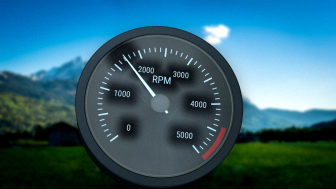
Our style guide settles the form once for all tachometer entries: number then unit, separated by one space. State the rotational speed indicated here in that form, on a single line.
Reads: 1700 rpm
